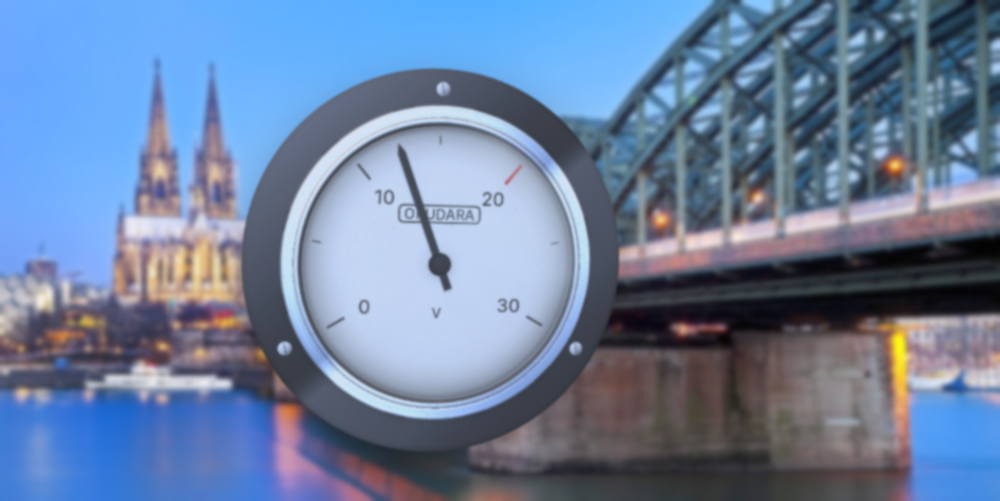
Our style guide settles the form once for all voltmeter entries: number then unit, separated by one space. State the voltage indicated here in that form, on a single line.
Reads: 12.5 V
